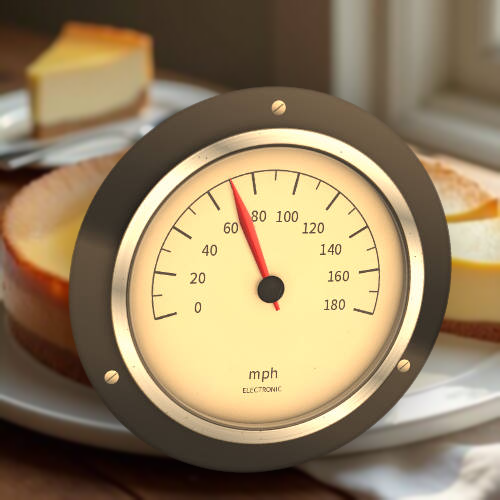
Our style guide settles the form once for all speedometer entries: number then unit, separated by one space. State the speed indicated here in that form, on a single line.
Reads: 70 mph
